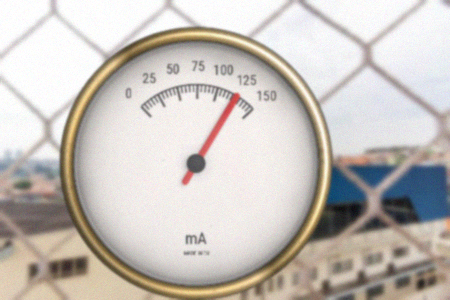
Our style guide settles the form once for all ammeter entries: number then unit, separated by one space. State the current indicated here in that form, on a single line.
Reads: 125 mA
